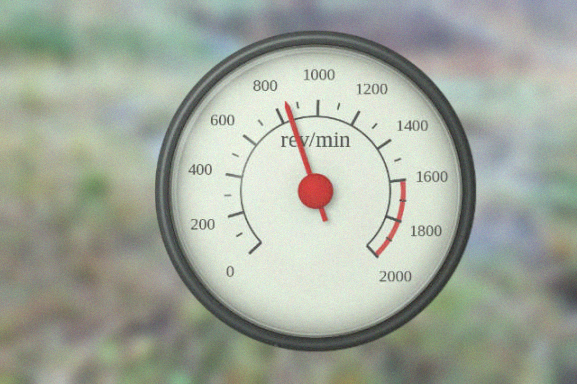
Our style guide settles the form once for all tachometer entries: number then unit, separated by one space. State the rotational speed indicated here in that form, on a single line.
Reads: 850 rpm
